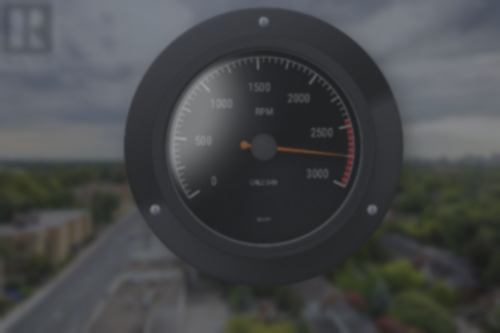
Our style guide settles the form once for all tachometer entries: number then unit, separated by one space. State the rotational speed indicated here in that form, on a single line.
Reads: 2750 rpm
